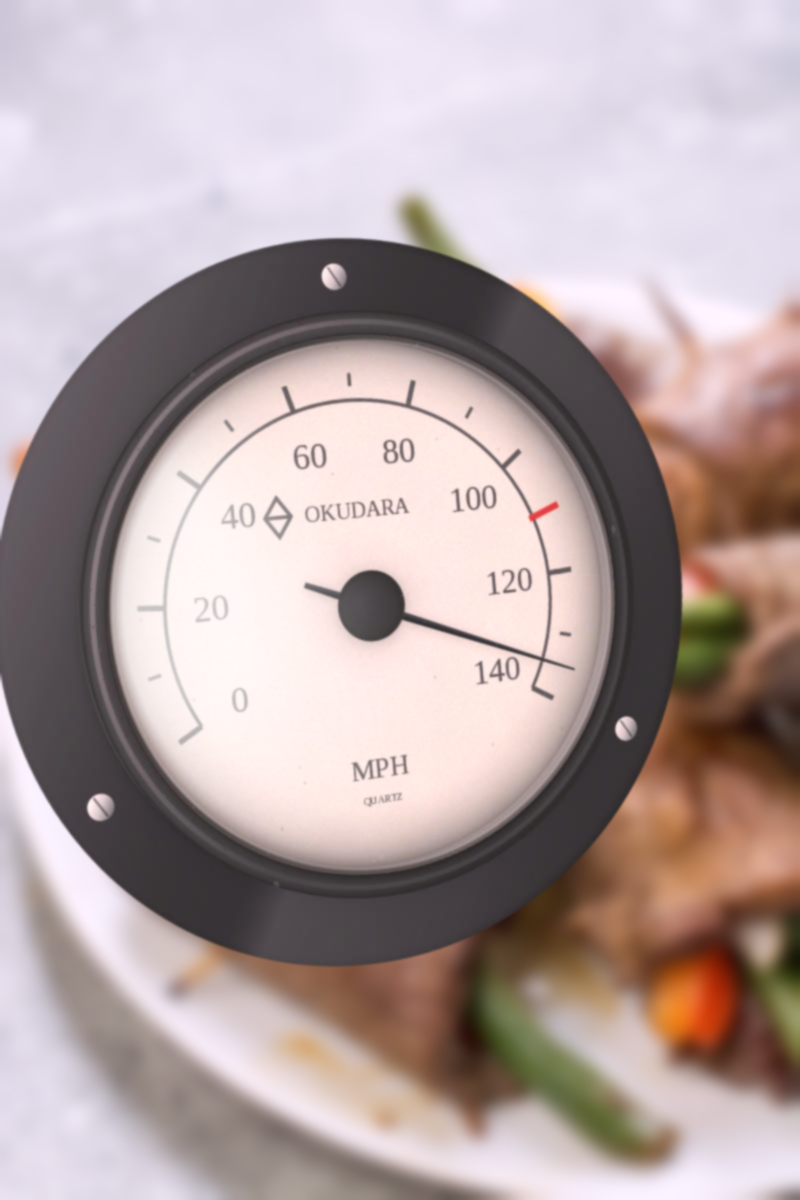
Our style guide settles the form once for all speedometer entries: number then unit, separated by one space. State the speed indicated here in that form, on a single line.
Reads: 135 mph
